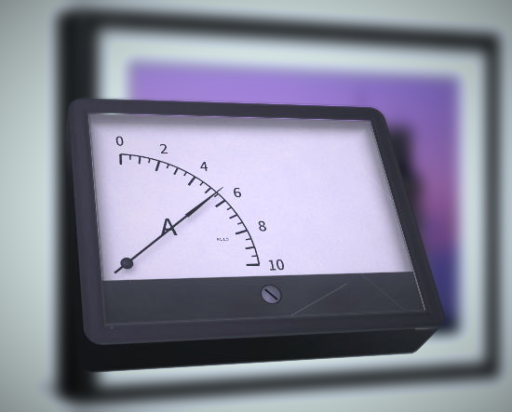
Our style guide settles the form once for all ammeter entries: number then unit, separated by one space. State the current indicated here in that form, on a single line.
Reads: 5.5 A
